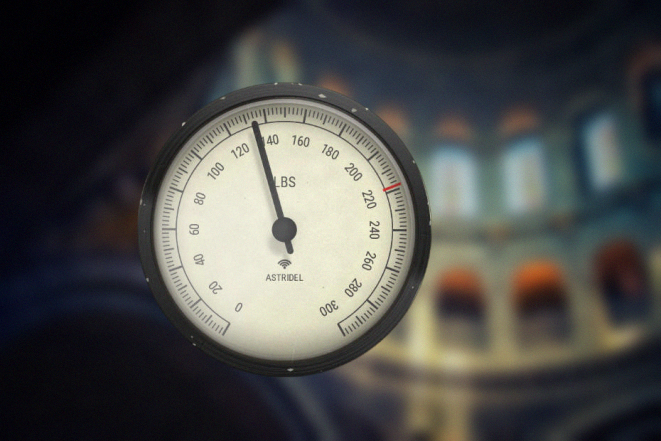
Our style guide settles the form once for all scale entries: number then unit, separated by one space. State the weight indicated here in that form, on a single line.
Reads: 134 lb
